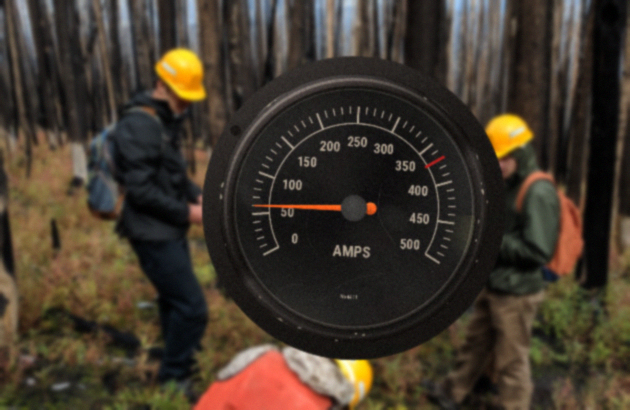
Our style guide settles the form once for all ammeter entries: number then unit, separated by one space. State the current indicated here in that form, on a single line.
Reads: 60 A
